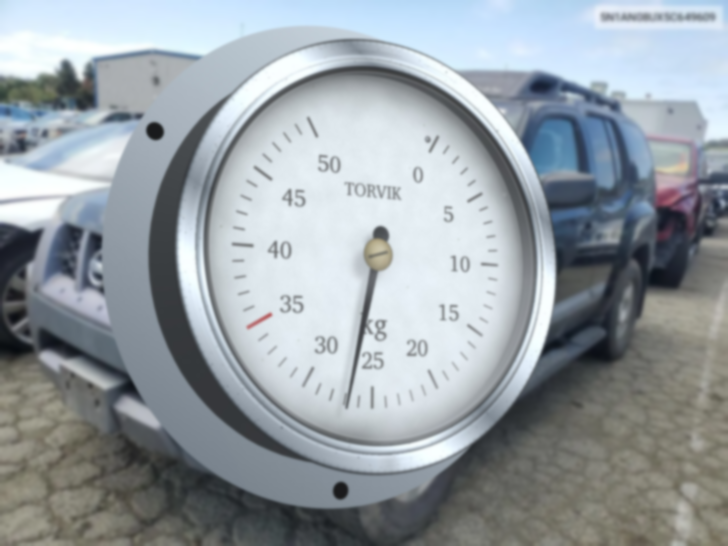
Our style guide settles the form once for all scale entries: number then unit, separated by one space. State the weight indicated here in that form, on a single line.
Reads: 27 kg
